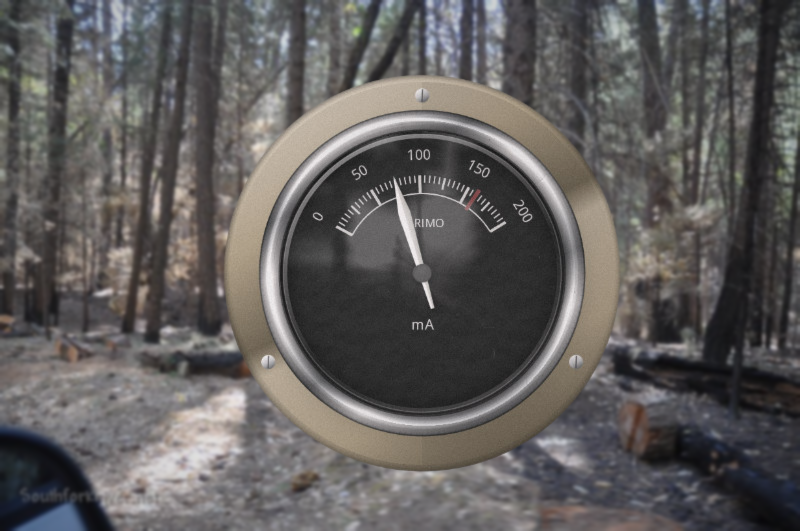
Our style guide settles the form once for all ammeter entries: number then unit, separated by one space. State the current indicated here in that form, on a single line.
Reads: 75 mA
